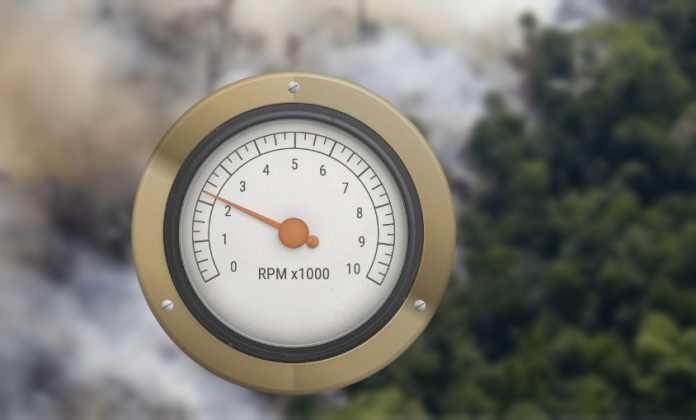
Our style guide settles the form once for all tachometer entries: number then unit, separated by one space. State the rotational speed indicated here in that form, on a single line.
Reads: 2250 rpm
